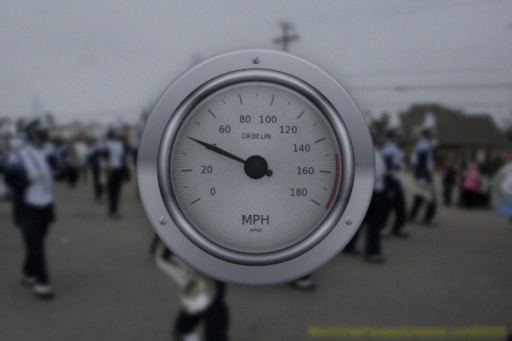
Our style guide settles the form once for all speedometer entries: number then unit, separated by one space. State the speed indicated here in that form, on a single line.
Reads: 40 mph
